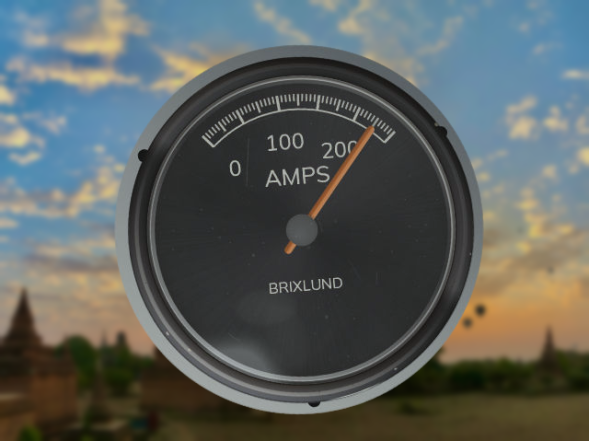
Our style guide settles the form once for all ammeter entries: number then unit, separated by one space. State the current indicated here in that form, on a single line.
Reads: 225 A
